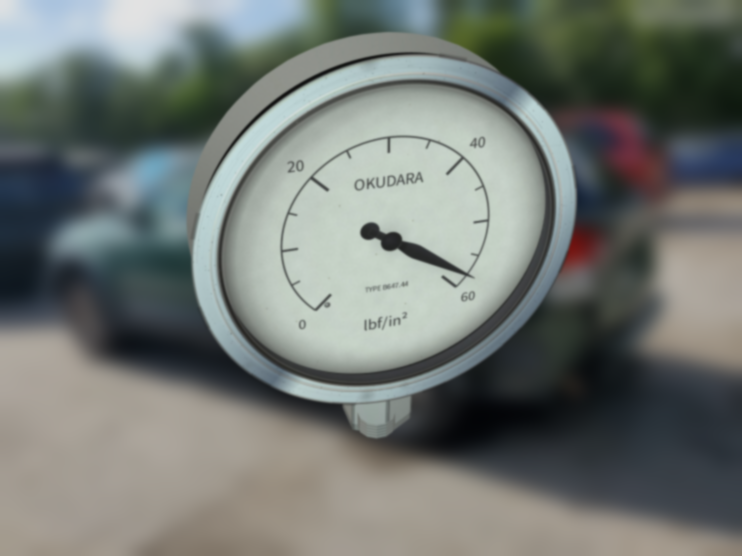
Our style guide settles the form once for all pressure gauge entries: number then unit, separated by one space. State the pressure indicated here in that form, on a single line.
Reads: 57.5 psi
